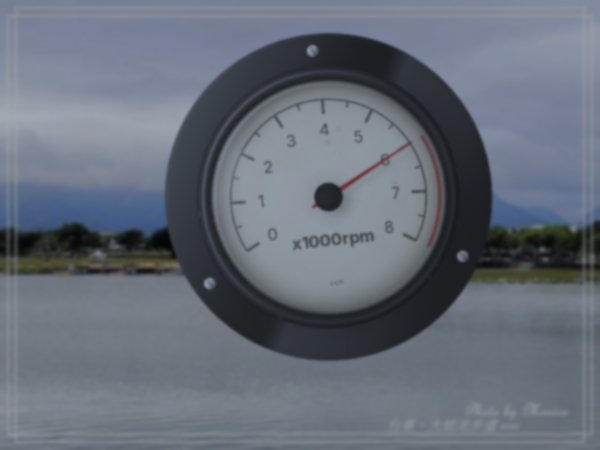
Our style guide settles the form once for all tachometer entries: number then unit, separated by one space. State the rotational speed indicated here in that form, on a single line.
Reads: 6000 rpm
